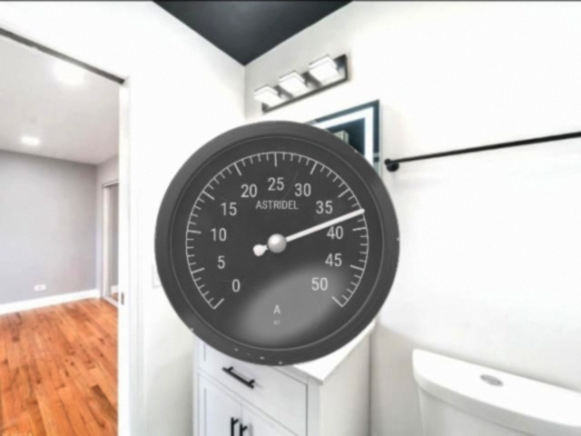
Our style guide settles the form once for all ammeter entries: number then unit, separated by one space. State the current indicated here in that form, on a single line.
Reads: 38 A
